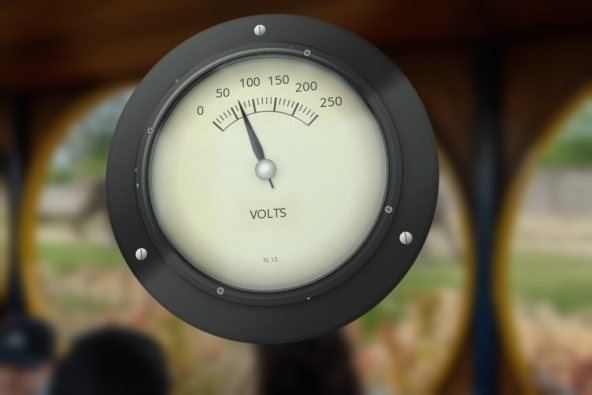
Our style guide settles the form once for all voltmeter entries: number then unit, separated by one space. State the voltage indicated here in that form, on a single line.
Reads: 70 V
